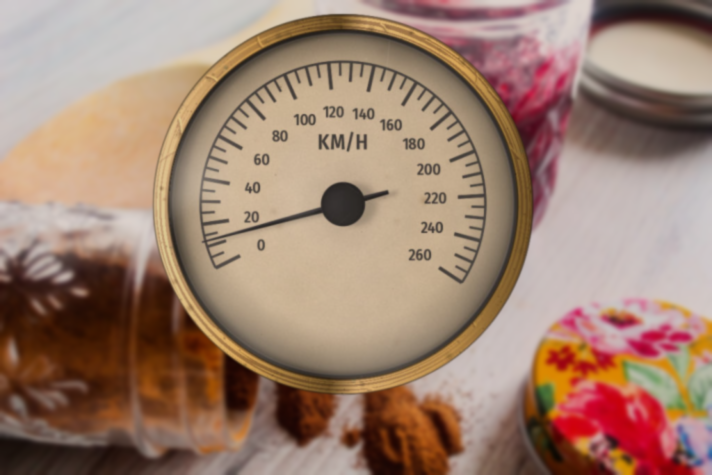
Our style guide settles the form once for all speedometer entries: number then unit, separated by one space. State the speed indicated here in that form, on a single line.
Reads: 12.5 km/h
